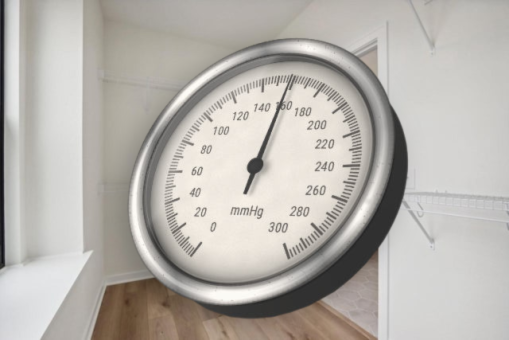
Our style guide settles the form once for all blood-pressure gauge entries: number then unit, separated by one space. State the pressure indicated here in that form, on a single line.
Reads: 160 mmHg
